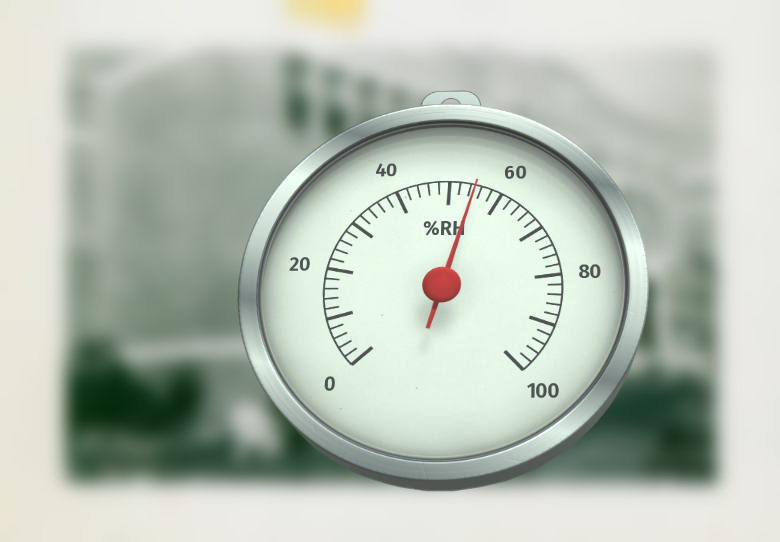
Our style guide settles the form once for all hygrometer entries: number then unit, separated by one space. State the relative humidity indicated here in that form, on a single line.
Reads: 55 %
